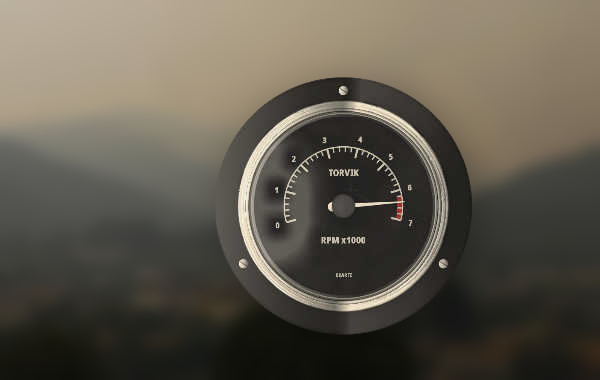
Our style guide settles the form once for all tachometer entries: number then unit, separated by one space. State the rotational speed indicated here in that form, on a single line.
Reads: 6400 rpm
